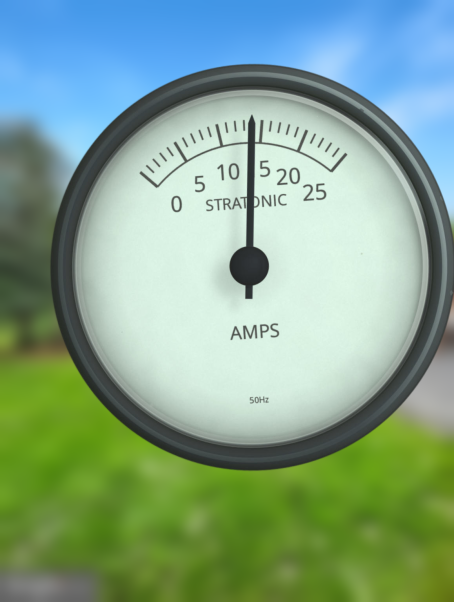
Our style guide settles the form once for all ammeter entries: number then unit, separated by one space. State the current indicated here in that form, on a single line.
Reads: 14 A
